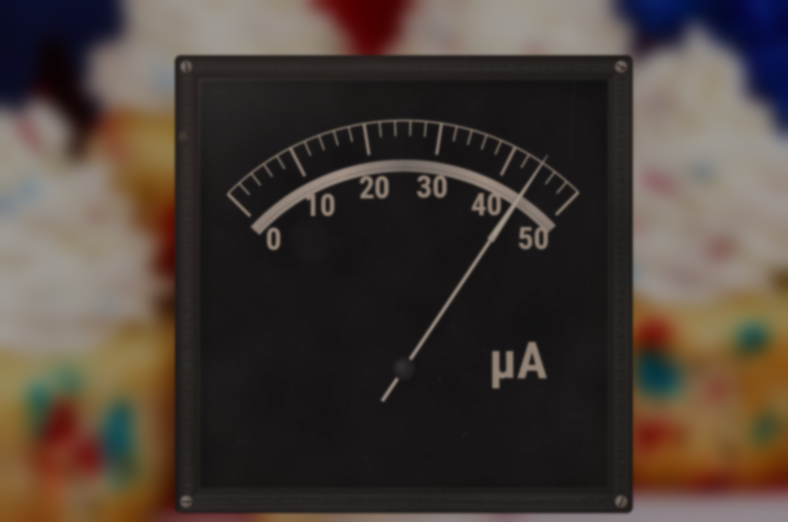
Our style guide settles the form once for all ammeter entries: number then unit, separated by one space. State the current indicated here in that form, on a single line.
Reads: 44 µA
